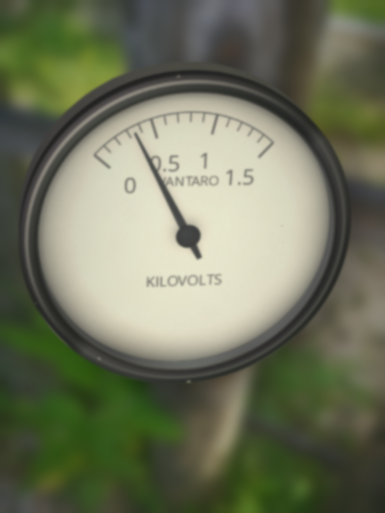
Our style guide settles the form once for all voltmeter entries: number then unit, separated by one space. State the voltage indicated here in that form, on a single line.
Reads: 0.35 kV
